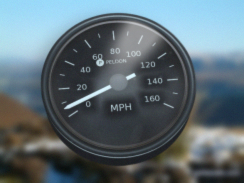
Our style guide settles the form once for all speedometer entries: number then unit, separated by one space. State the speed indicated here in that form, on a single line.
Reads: 5 mph
